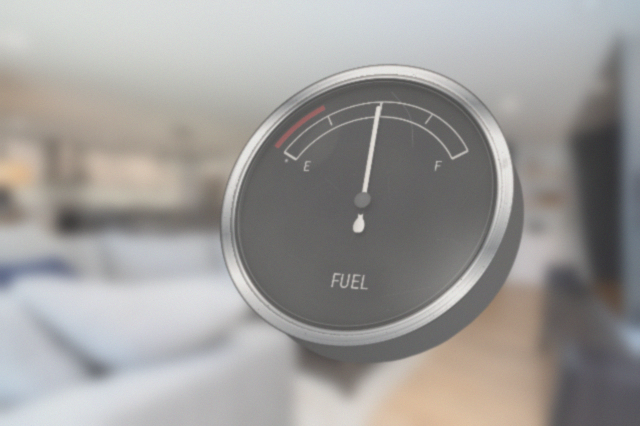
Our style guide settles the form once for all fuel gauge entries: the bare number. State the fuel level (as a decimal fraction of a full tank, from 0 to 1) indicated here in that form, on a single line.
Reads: 0.5
